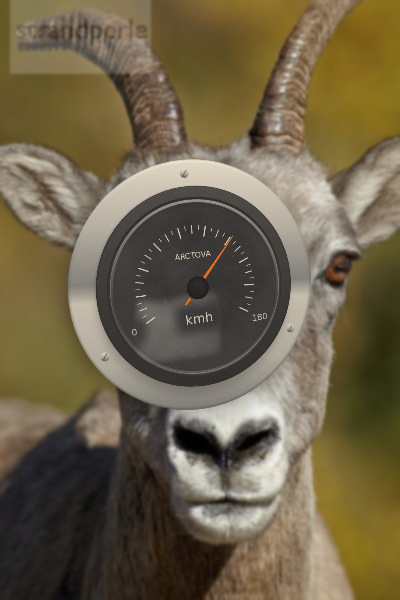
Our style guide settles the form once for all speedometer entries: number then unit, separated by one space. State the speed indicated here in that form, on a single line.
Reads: 120 km/h
